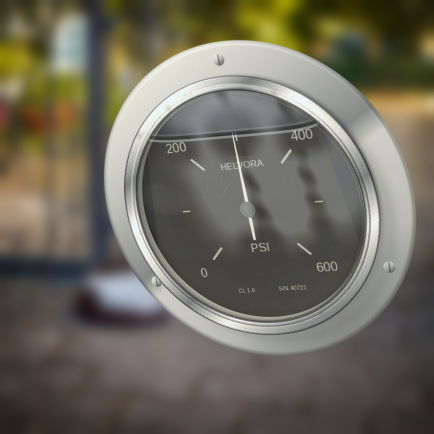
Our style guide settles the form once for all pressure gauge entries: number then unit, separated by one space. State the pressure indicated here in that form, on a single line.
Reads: 300 psi
